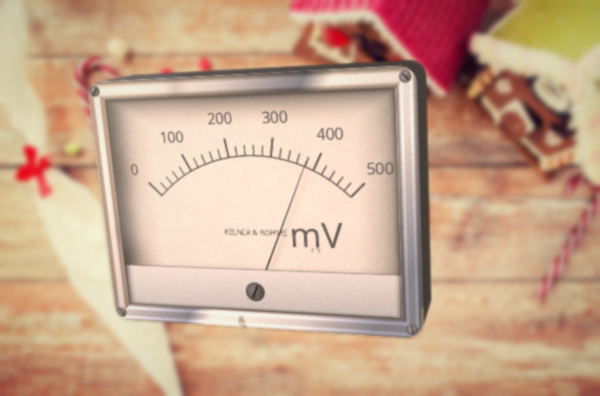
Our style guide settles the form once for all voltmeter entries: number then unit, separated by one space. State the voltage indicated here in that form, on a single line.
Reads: 380 mV
